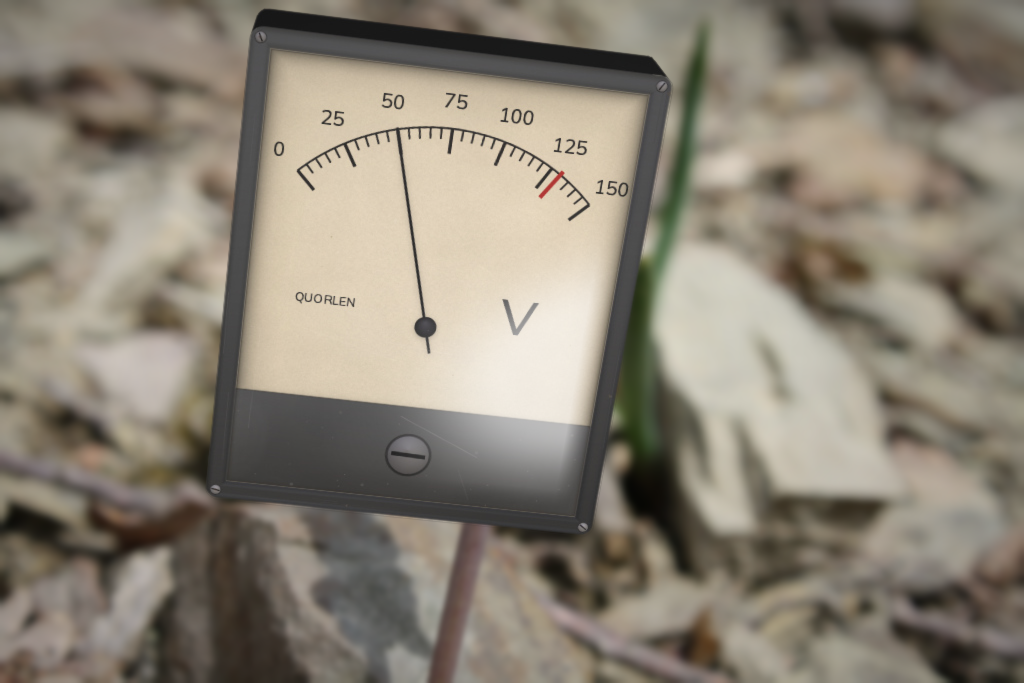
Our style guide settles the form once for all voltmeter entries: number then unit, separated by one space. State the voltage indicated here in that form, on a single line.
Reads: 50 V
